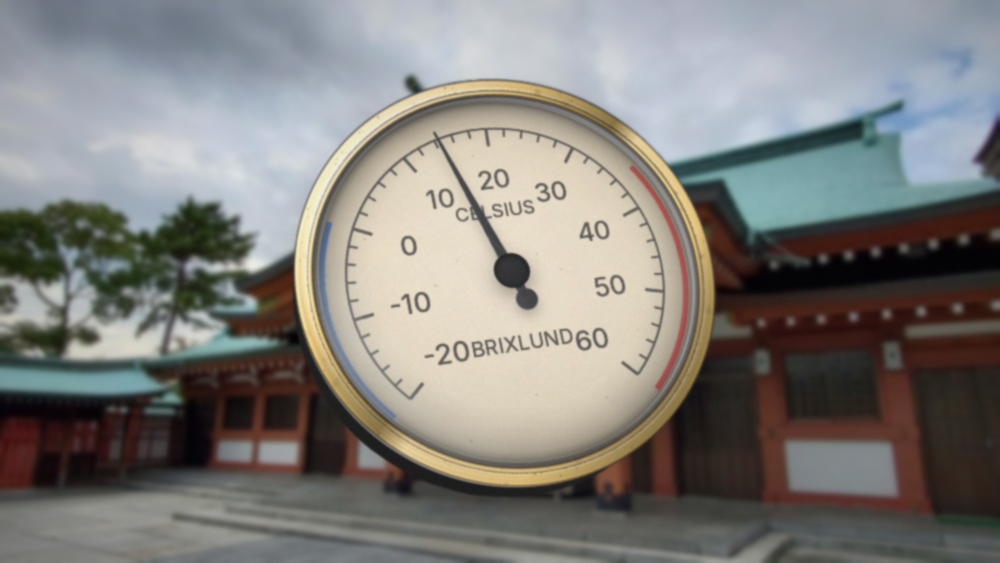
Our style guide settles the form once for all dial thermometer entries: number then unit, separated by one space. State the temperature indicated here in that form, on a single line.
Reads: 14 °C
